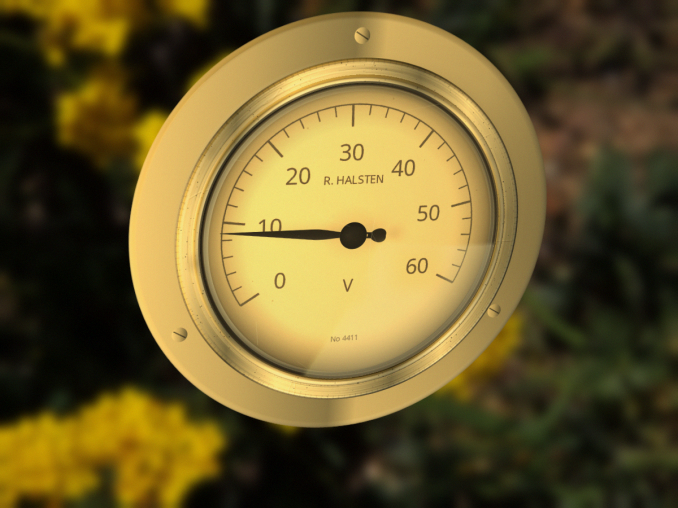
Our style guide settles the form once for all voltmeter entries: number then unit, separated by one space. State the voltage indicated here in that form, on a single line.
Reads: 9 V
